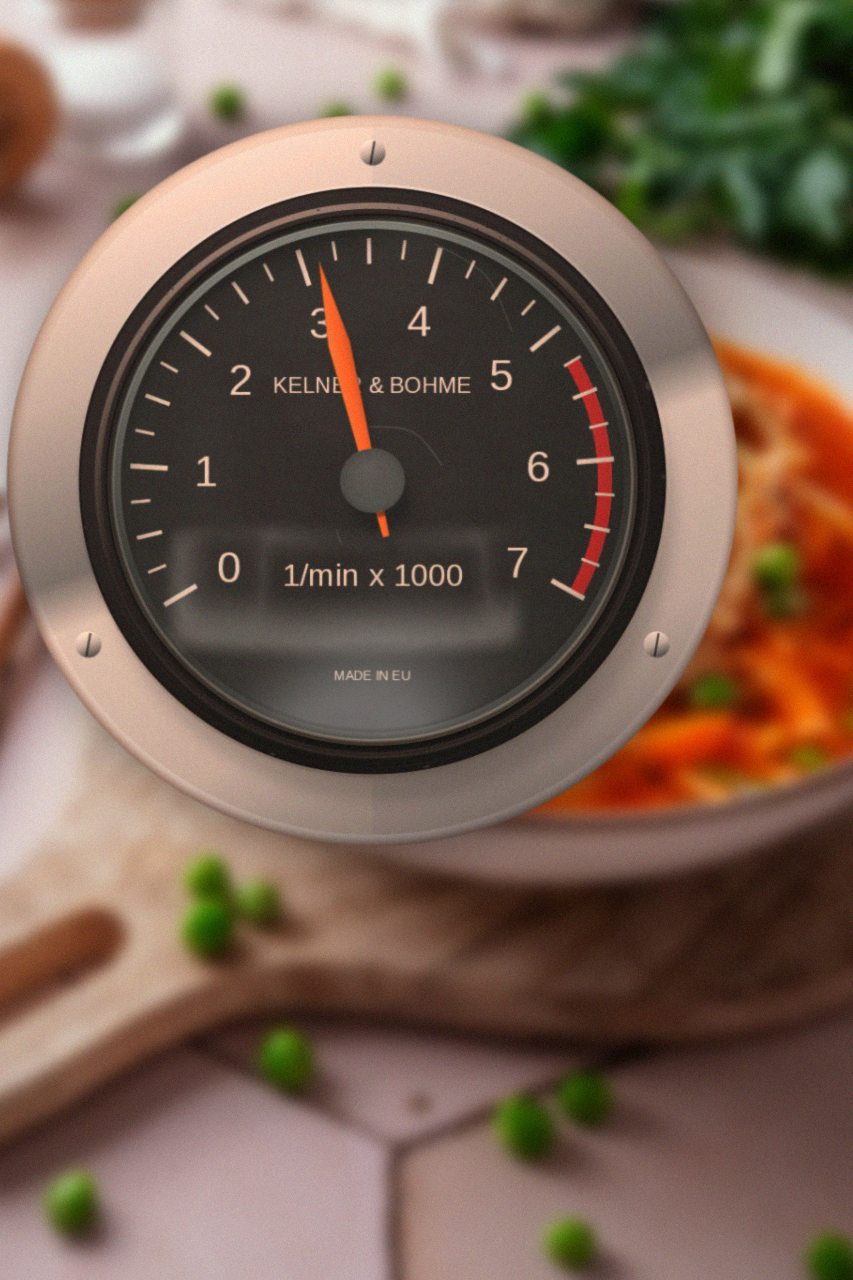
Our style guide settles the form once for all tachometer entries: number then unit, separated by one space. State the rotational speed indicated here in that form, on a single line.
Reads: 3125 rpm
